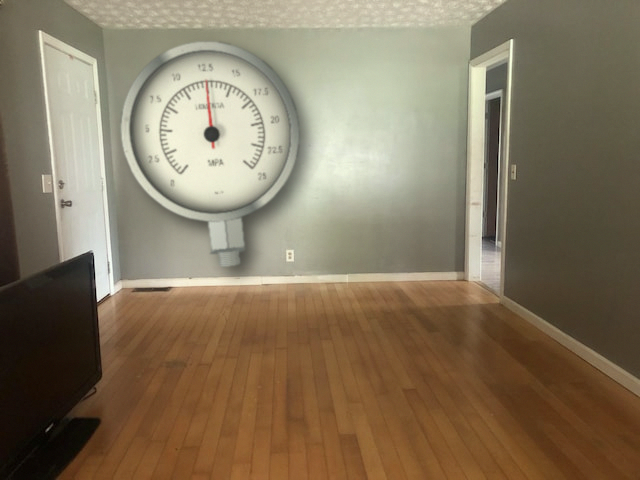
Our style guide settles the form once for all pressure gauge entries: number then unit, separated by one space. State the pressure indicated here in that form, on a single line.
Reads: 12.5 MPa
